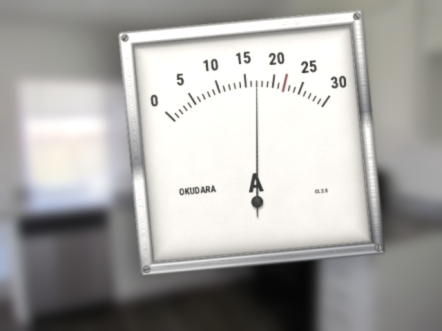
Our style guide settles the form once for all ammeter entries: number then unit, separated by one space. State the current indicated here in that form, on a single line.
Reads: 17 A
